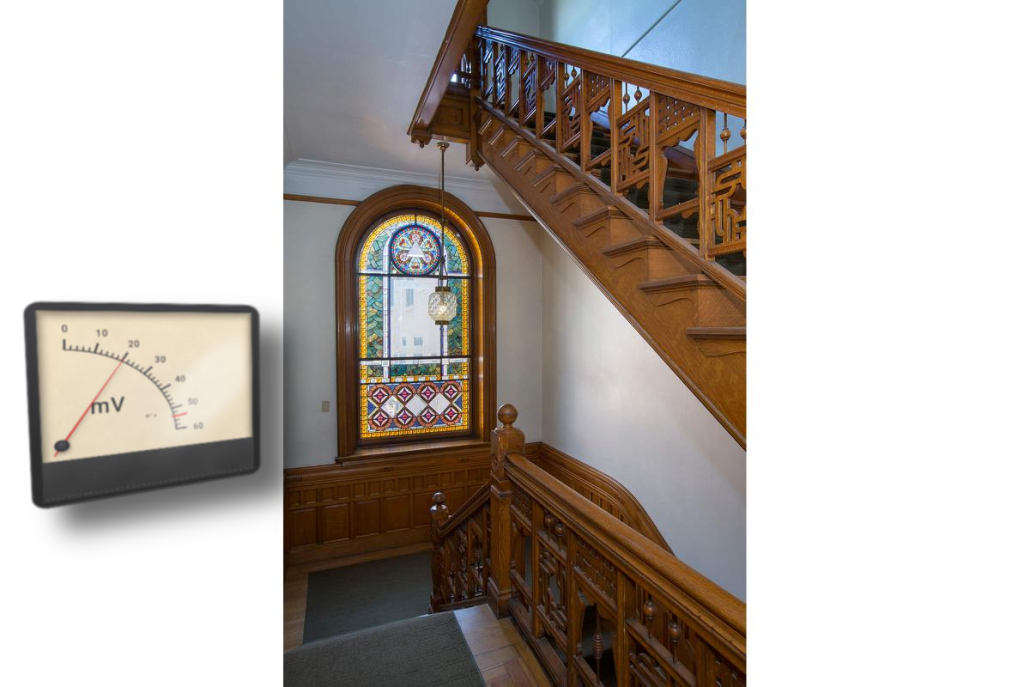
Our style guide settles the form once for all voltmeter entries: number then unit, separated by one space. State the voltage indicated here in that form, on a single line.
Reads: 20 mV
